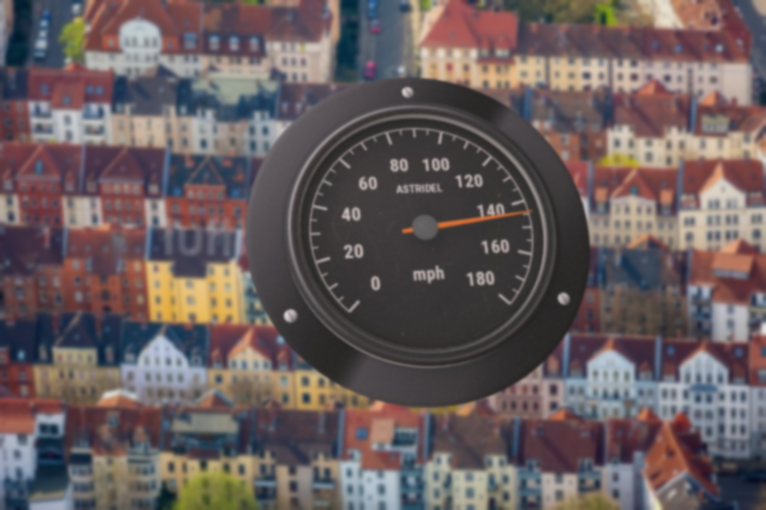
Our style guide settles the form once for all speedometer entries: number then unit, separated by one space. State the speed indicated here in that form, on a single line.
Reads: 145 mph
